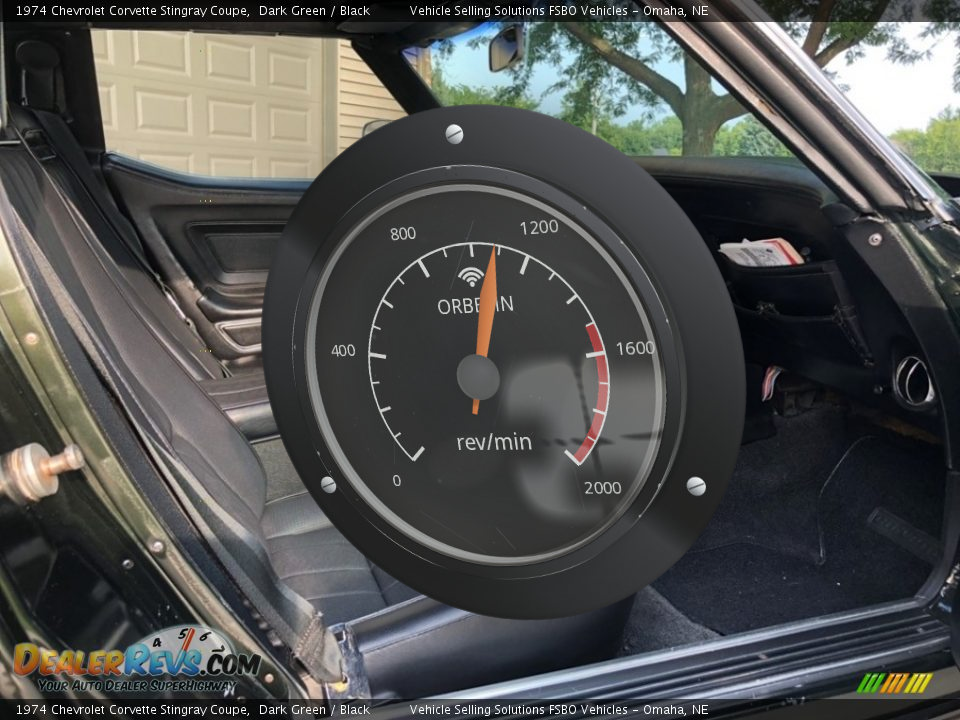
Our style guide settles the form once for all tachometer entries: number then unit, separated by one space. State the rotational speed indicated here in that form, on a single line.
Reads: 1100 rpm
